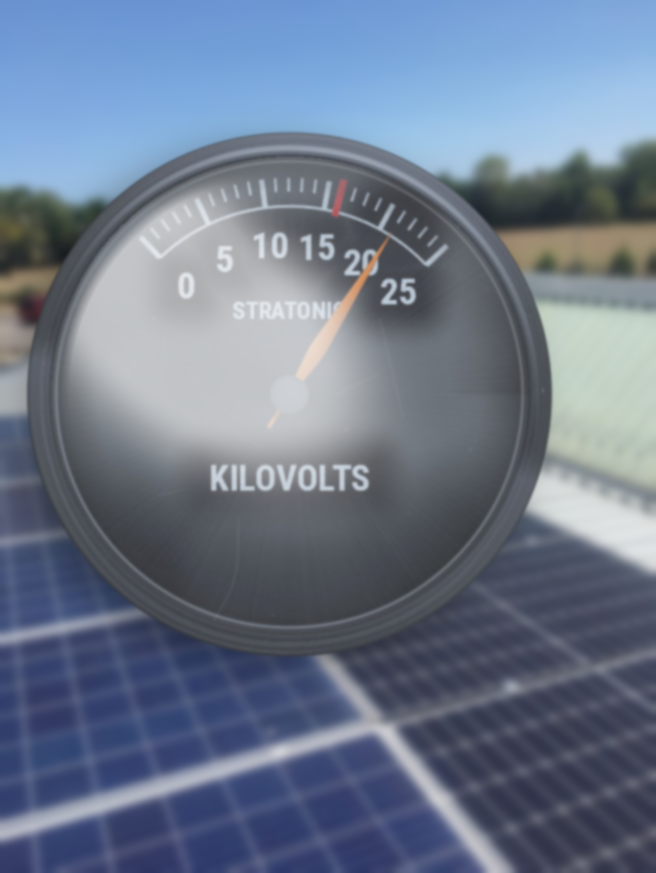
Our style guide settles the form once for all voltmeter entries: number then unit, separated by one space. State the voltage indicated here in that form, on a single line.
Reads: 21 kV
